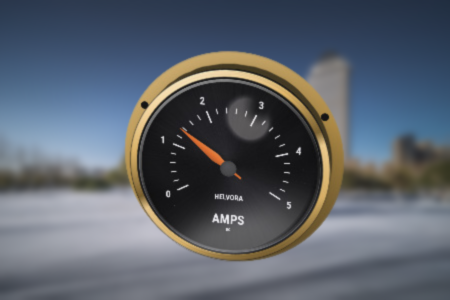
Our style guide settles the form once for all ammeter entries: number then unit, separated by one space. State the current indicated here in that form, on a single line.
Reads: 1.4 A
